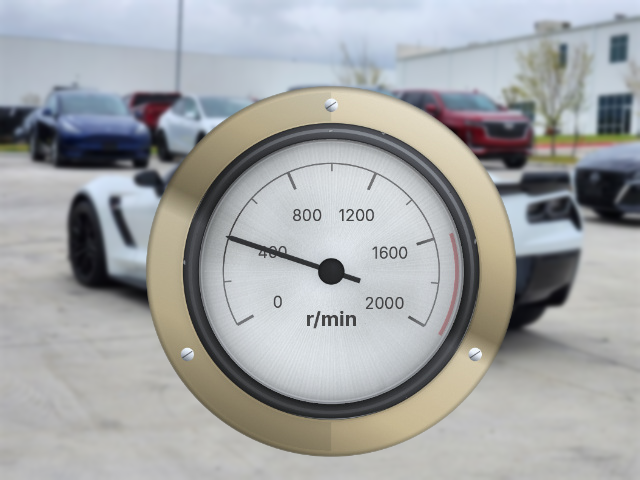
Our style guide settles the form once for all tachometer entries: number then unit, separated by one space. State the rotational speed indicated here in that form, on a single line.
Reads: 400 rpm
